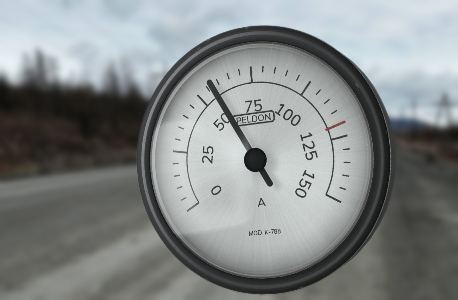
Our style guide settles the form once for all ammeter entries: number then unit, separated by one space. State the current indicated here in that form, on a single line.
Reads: 57.5 A
